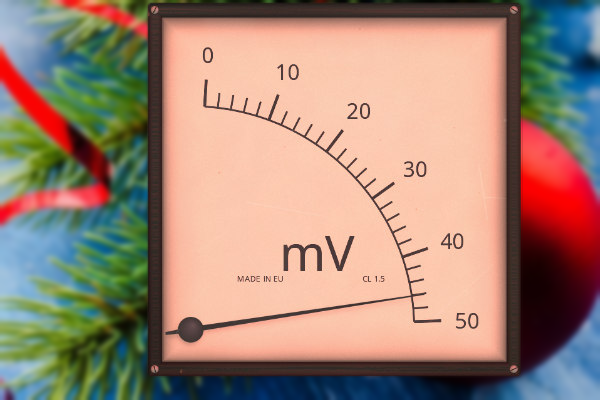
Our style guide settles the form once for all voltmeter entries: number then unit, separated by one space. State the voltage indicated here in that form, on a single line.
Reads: 46 mV
